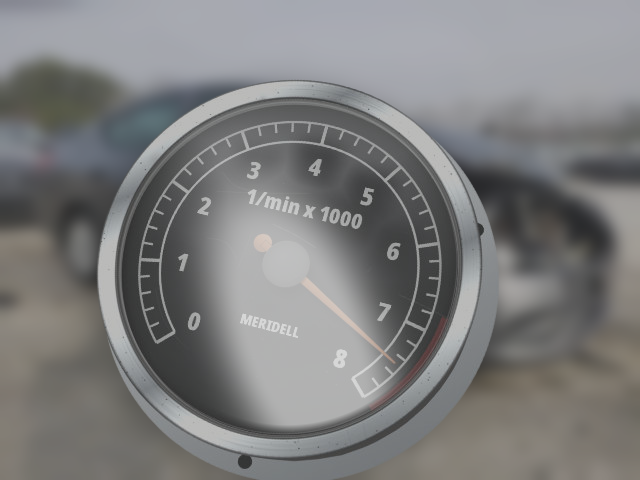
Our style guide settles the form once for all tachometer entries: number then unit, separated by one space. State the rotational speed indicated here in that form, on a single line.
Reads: 7500 rpm
